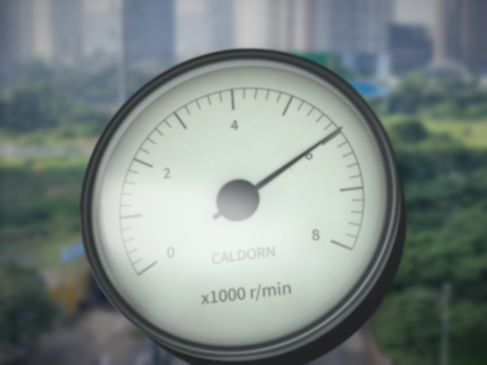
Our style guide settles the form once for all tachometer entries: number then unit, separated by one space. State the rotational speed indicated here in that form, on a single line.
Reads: 6000 rpm
